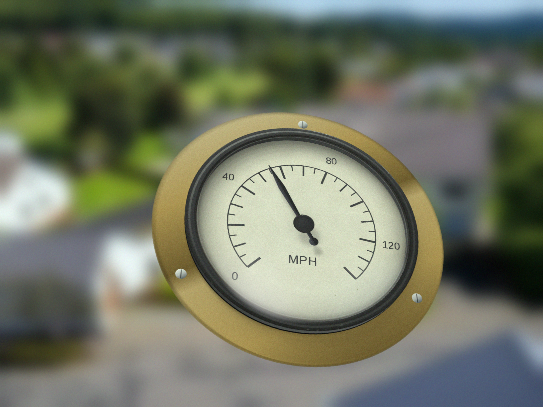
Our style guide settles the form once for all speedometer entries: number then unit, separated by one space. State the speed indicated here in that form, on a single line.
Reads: 55 mph
